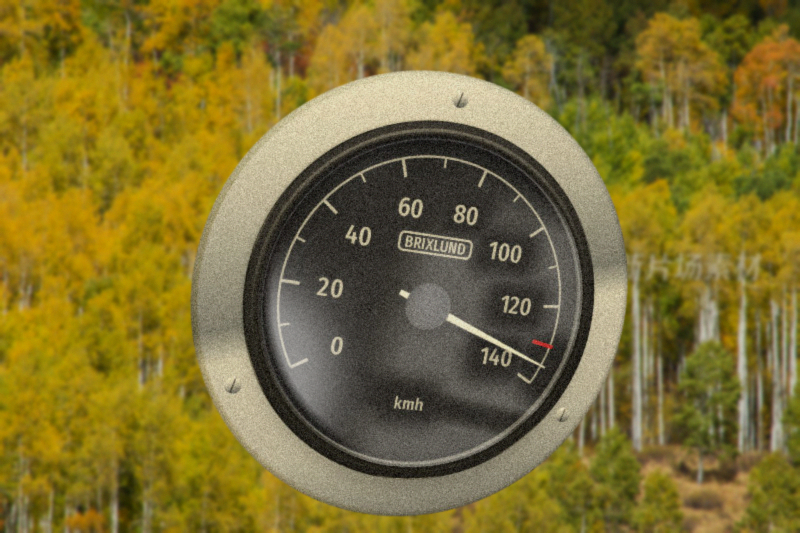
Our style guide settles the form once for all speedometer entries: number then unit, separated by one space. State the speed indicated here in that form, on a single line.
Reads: 135 km/h
